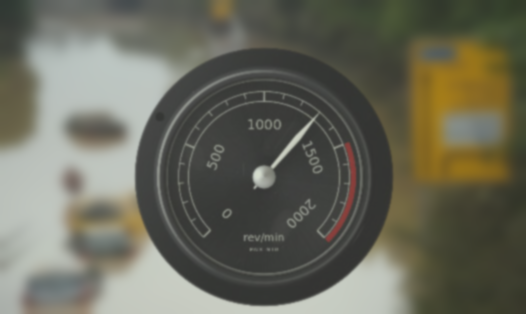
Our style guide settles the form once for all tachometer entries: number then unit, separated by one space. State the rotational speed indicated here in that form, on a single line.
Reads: 1300 rpm
